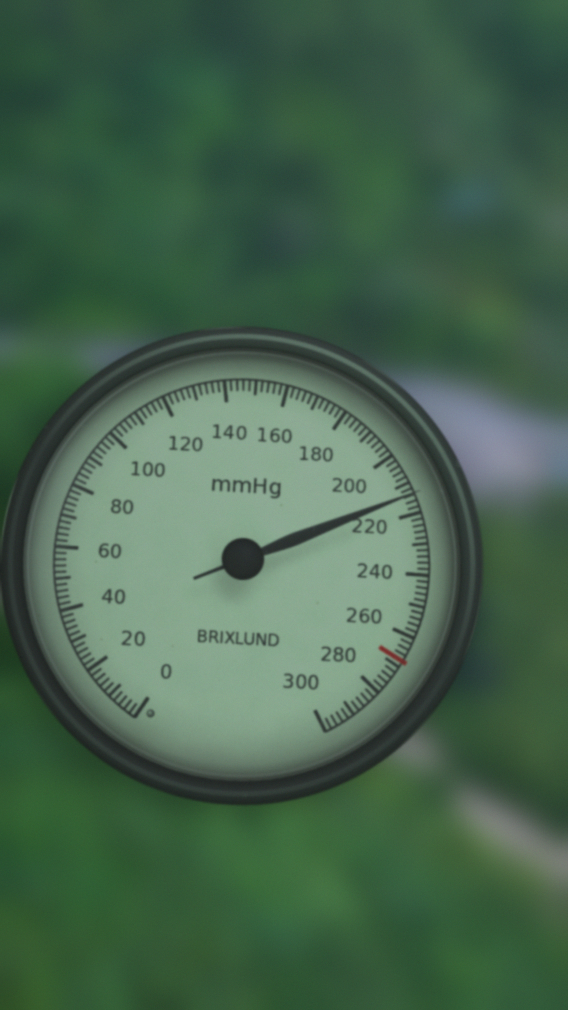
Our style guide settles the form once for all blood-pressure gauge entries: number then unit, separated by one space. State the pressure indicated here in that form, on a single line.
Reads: 214 mmHg
